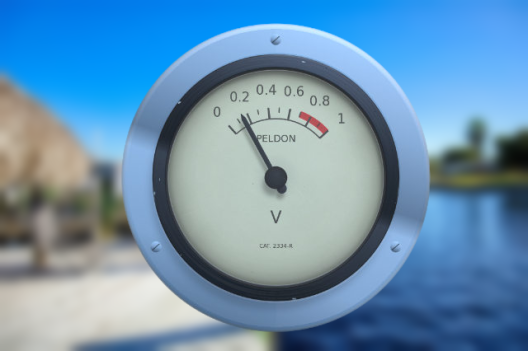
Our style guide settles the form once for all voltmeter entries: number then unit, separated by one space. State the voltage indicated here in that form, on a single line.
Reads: 0.15 V
